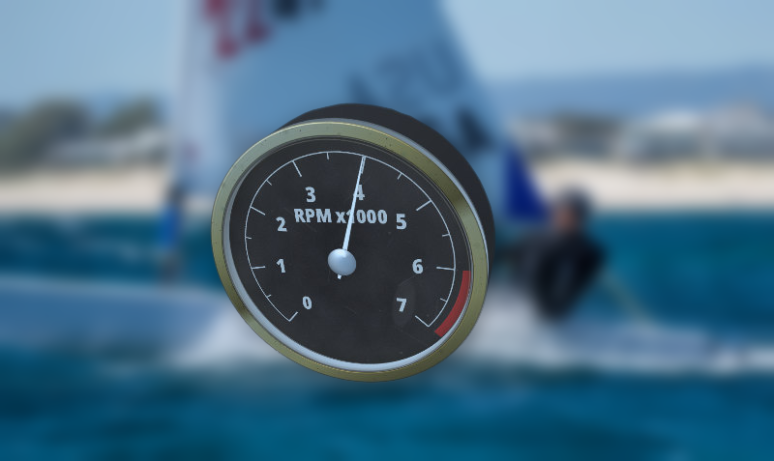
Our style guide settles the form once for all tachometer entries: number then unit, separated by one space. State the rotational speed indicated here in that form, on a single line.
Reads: 4000 rpm
